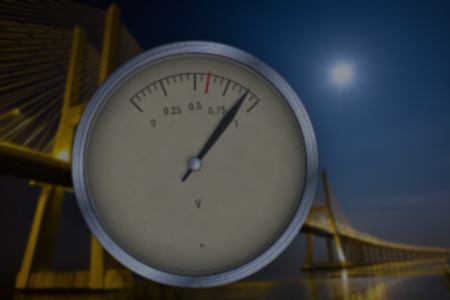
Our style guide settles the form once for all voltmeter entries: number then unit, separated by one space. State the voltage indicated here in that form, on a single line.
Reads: 0.9 V
